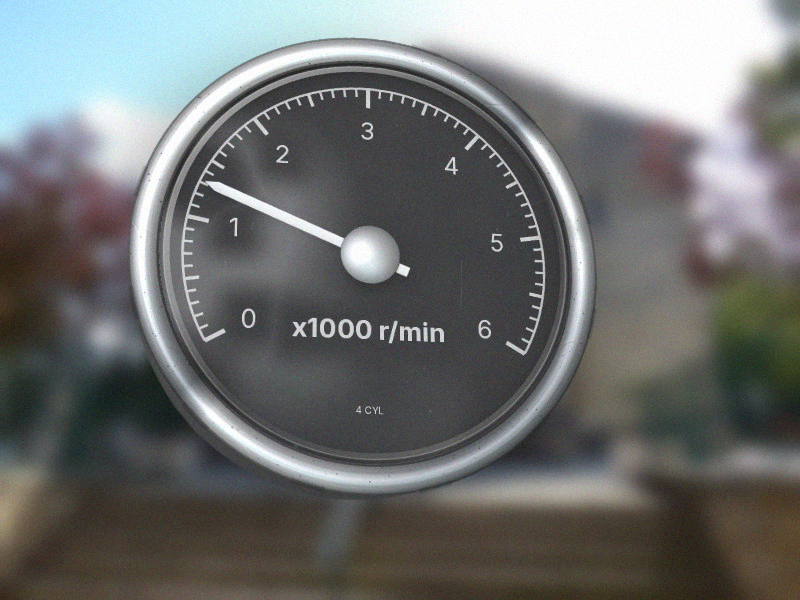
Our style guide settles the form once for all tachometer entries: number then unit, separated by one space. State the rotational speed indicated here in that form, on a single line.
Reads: 1300 rpm
